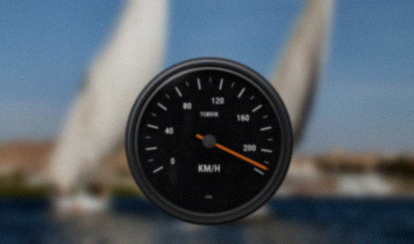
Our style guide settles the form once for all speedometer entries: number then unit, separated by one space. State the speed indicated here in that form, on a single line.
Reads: 215 km/h
